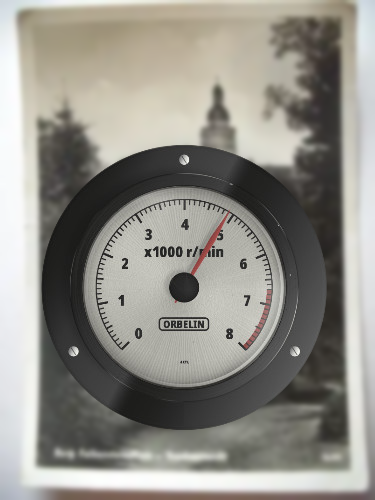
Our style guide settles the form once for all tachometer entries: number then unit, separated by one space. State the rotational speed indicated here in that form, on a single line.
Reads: 4900 rpm
